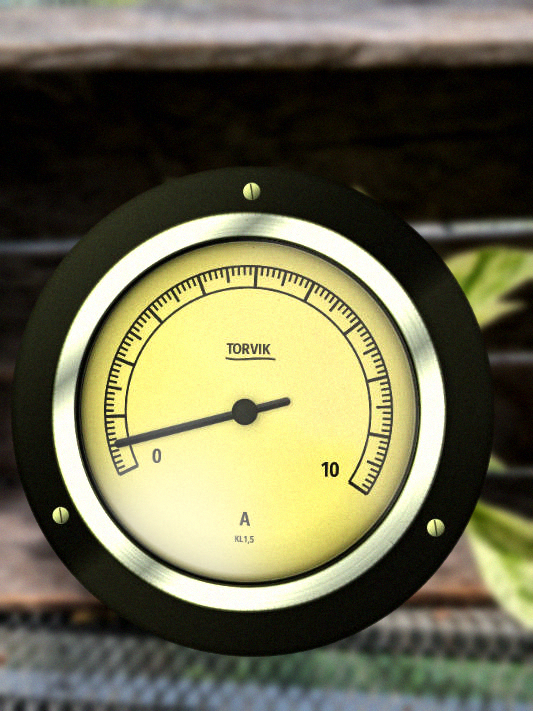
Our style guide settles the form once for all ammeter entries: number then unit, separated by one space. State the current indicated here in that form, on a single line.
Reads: 0.5 A
